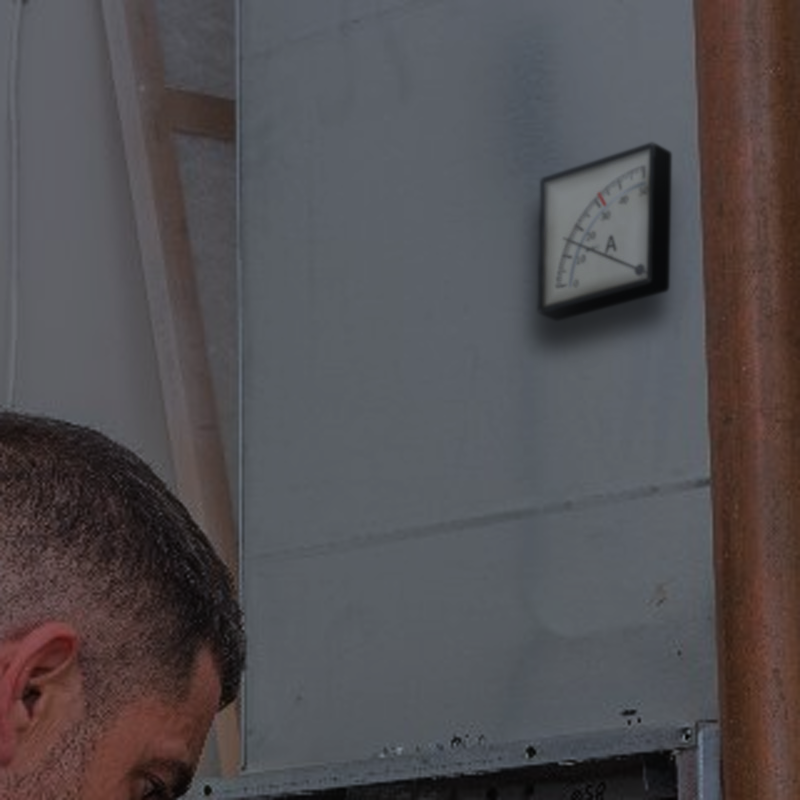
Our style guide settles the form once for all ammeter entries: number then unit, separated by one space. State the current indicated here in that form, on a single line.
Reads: 15 A
